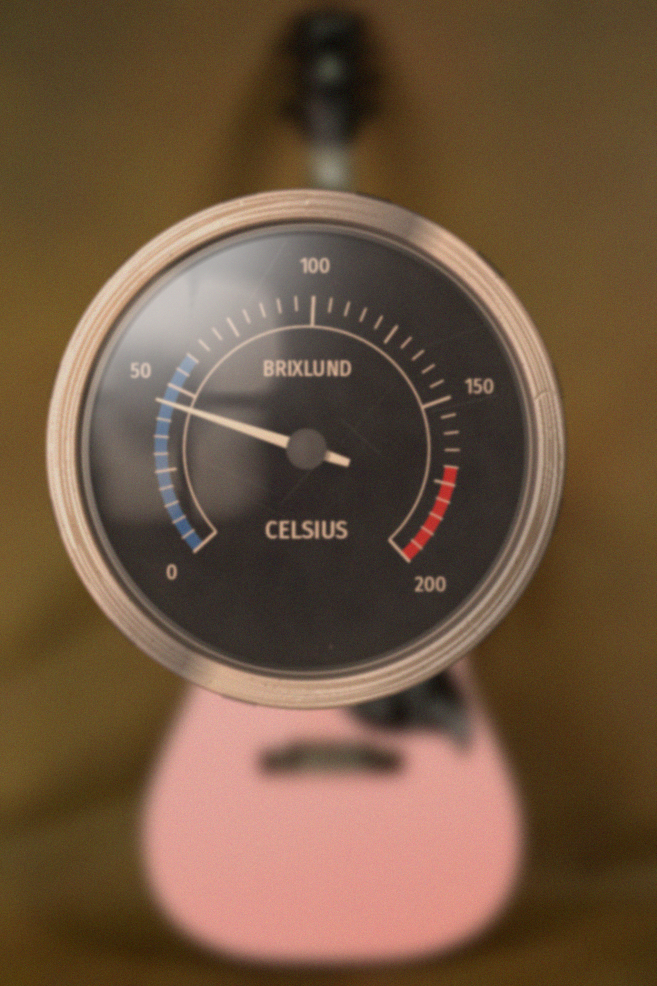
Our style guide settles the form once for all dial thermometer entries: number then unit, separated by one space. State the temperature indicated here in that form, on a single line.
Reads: 45 °C
